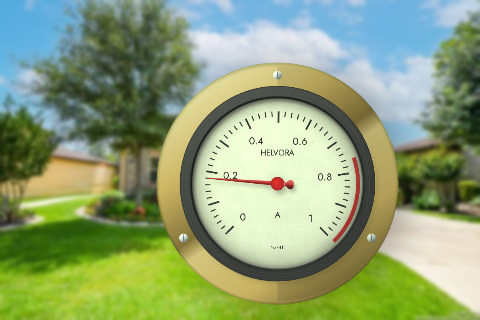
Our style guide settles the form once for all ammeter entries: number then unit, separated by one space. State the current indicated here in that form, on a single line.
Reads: 0.18 A
